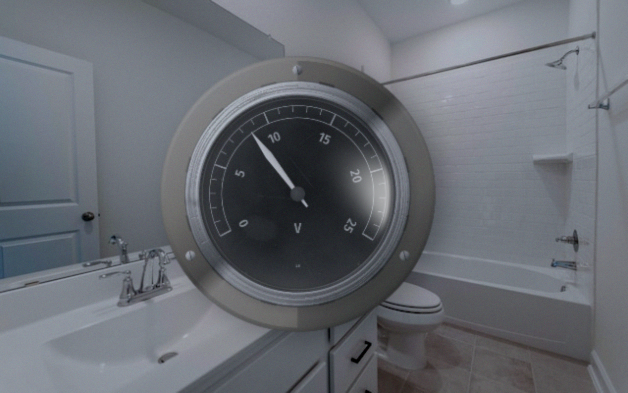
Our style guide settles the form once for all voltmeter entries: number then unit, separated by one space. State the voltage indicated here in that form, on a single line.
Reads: 8.5 V
